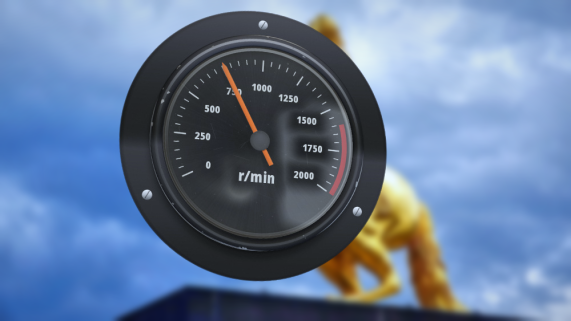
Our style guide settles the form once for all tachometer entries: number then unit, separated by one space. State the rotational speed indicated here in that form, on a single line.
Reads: 750 rpm
